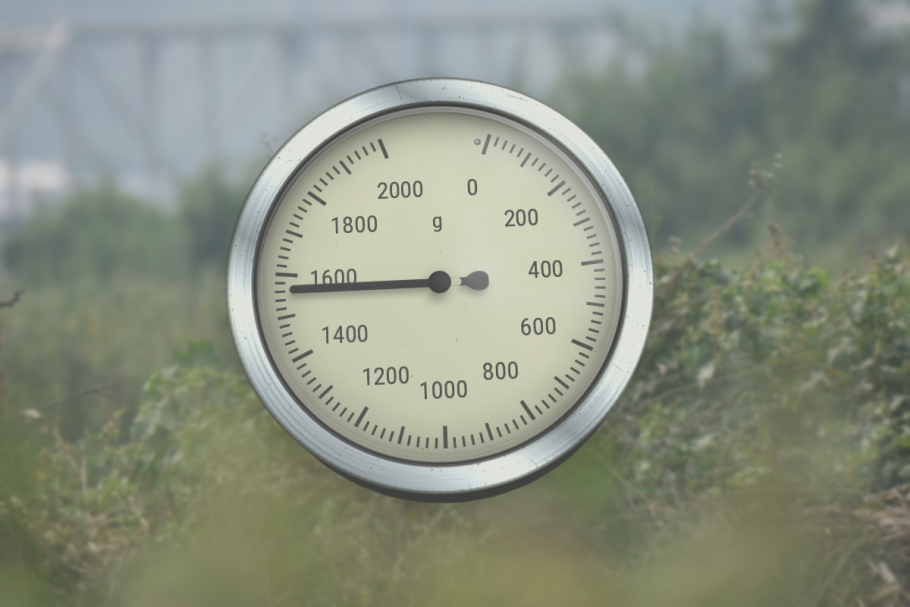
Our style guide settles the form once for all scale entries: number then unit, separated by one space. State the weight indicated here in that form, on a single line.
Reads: 1560 g
